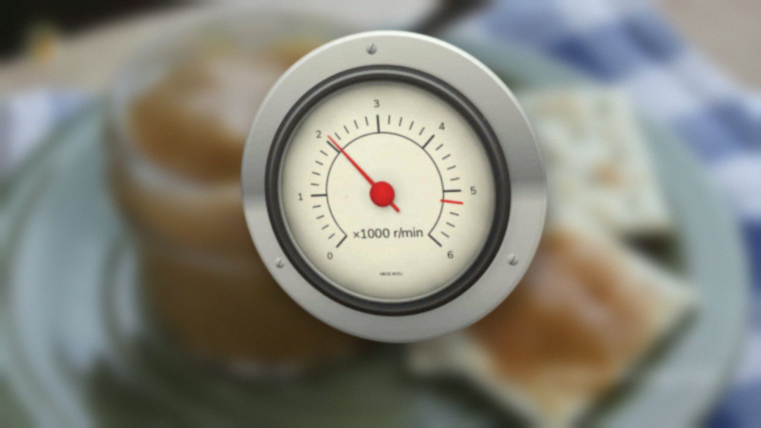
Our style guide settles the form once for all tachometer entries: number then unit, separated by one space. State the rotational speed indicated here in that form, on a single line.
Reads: 2100 rpm
